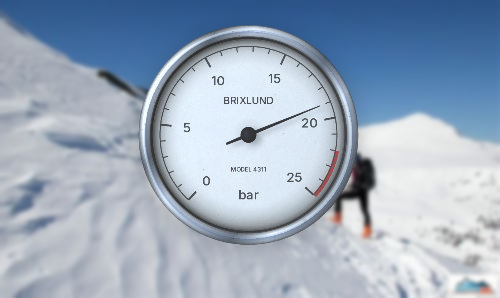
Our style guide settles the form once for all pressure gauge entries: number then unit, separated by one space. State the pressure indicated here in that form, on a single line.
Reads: 19 bar
